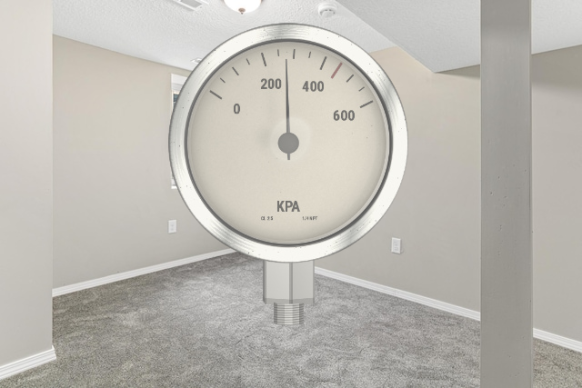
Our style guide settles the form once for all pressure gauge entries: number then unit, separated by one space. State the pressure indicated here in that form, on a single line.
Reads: 275 kPa
